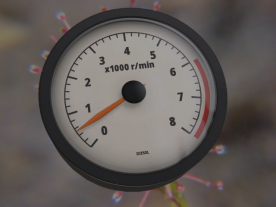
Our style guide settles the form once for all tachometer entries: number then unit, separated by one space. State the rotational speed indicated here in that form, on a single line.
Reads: 500 rpm
